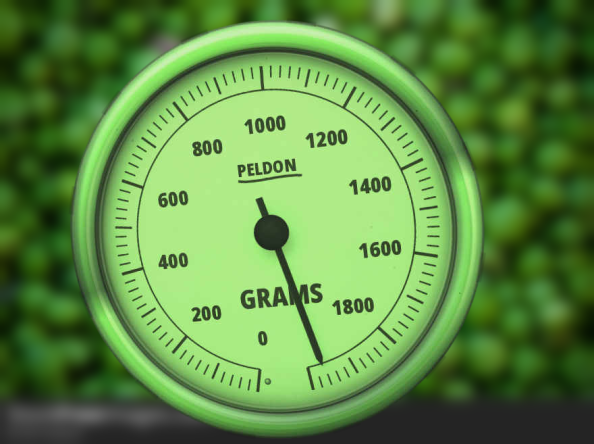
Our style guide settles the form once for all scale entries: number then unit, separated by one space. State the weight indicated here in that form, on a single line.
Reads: 1960 g
